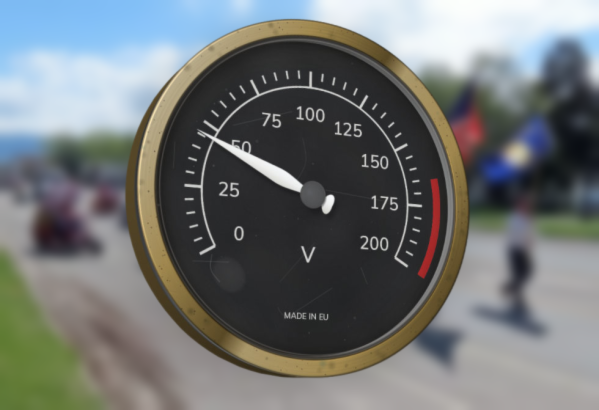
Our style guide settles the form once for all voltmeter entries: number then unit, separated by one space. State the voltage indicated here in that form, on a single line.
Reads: 45 V
